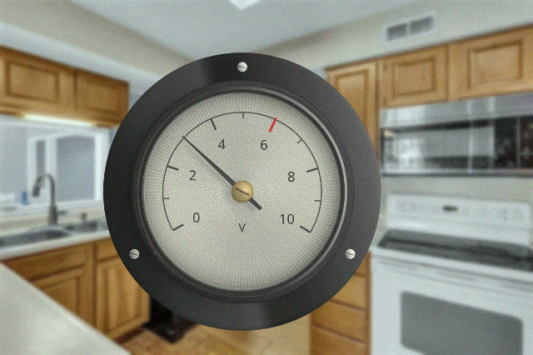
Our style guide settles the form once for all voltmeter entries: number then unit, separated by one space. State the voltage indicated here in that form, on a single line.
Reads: 3 V
